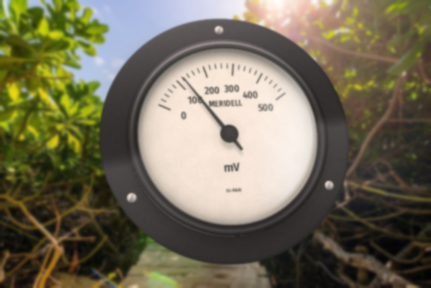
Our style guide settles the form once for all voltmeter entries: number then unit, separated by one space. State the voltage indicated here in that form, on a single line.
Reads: 120 mV
